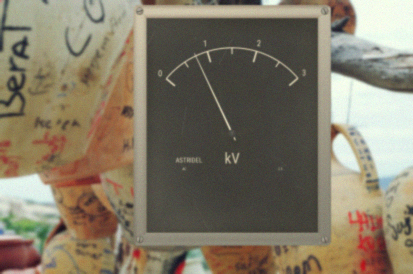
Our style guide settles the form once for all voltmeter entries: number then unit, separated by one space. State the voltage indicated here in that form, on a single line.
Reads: 0.75 kV
